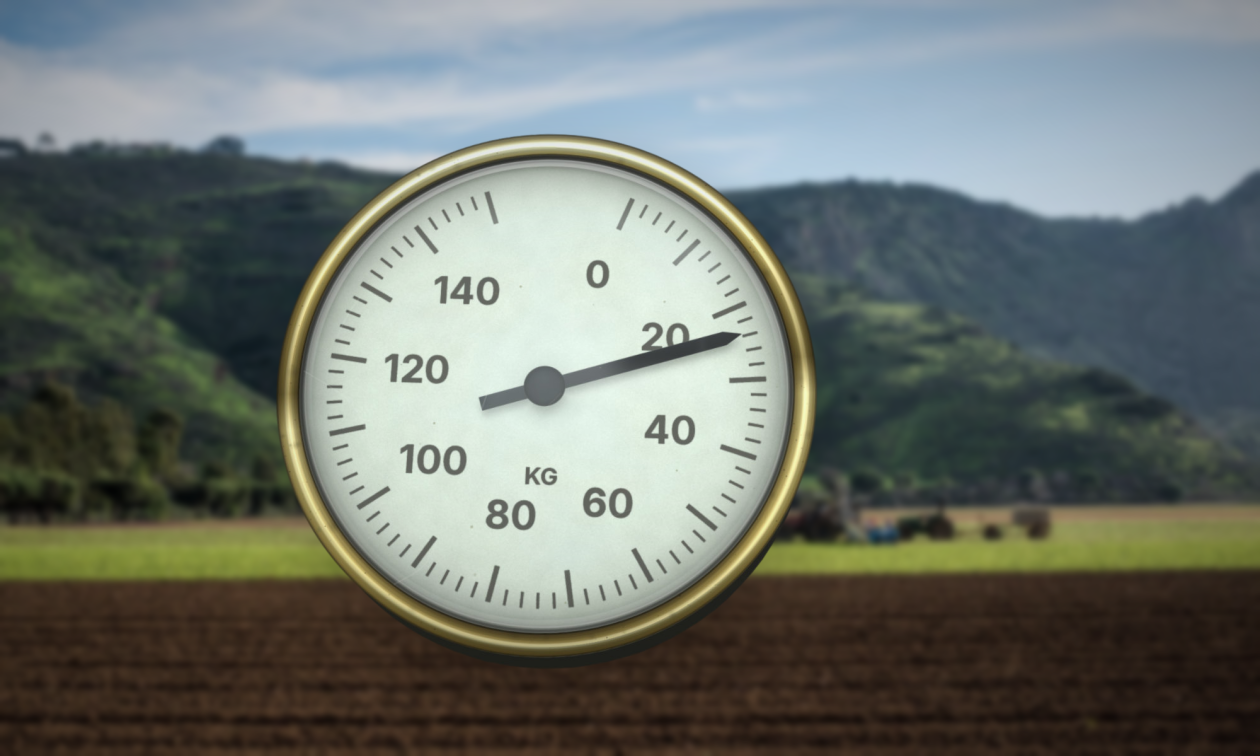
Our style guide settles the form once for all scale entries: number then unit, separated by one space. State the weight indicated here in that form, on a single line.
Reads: 24 kg
